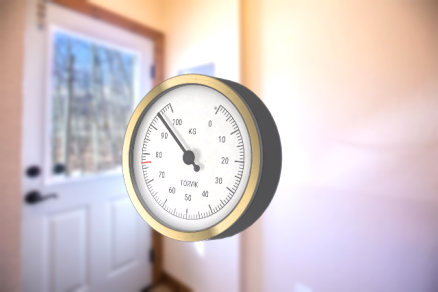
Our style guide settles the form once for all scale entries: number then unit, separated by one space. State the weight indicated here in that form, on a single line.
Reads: 95 kg
